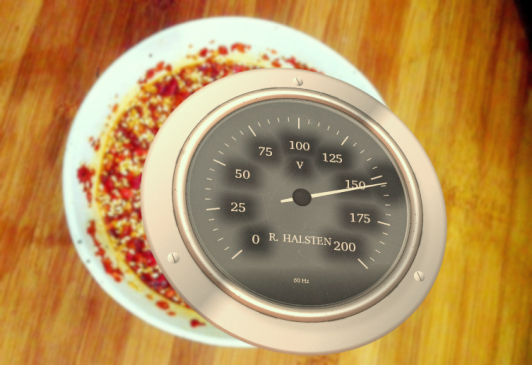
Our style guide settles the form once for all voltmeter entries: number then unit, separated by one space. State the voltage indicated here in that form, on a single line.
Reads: 155 V
